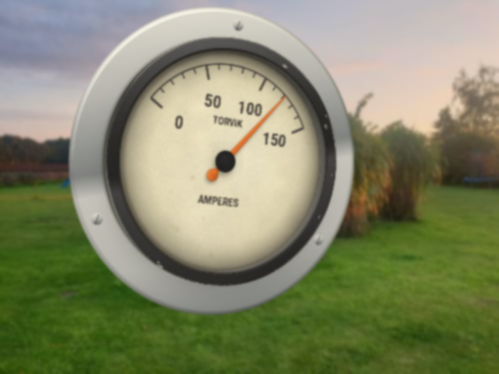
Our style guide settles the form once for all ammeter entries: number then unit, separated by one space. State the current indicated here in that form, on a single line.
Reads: 120 A
